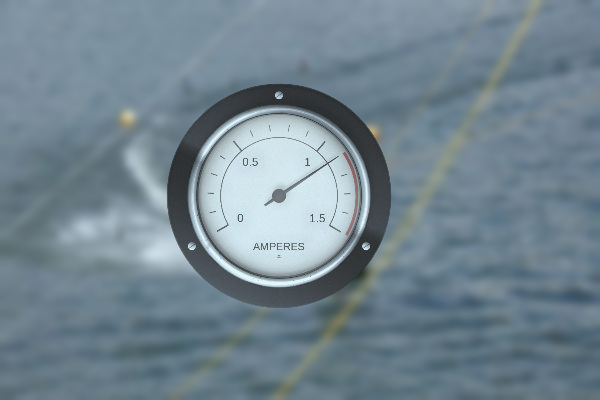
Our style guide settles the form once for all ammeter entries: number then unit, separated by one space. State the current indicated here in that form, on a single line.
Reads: 1.1 A
